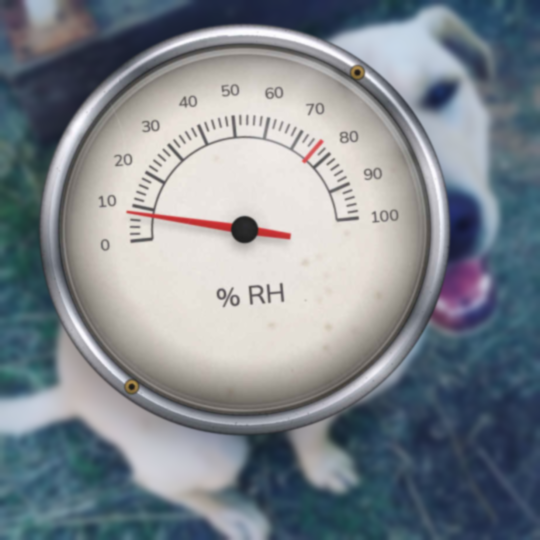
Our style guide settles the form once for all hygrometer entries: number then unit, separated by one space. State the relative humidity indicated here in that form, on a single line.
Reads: 8 %
